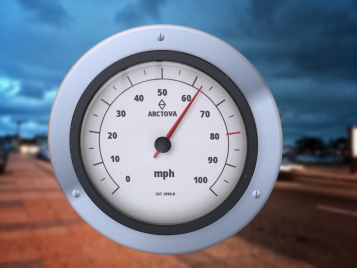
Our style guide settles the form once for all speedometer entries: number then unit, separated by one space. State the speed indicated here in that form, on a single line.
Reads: 62.5 mph
